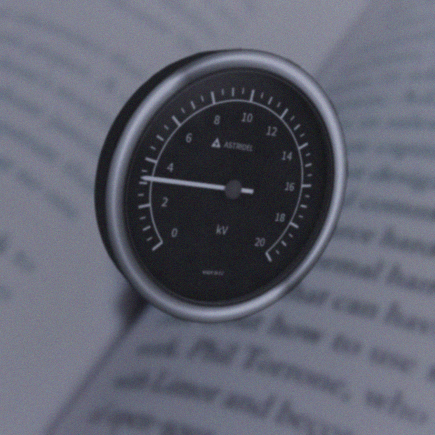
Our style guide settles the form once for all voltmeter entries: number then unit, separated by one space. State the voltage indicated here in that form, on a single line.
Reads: 3.25 kV
